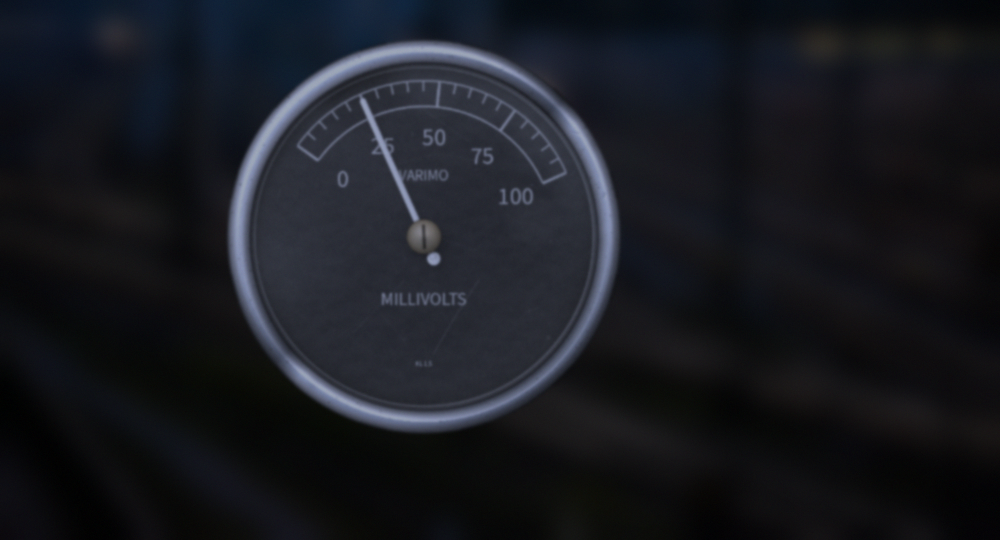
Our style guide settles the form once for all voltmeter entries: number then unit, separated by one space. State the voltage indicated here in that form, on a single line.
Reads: 25 mV
